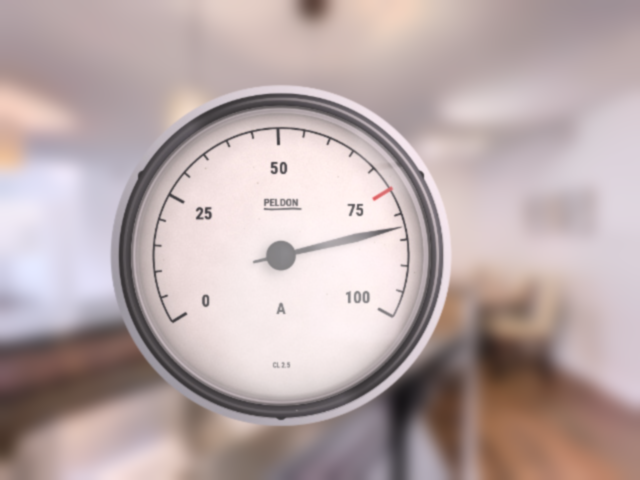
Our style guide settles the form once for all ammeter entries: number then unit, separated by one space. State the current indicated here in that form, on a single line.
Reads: 82.5 A
